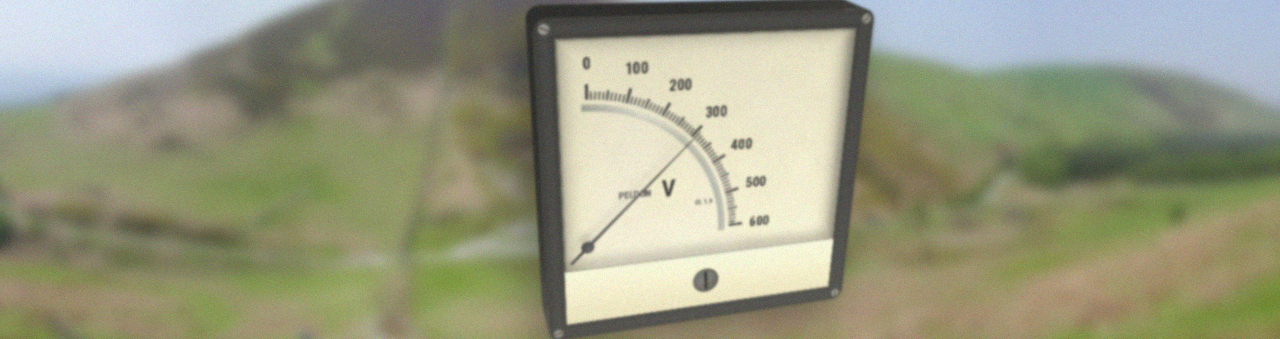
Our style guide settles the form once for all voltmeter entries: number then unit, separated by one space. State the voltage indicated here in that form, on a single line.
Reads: 300 V
